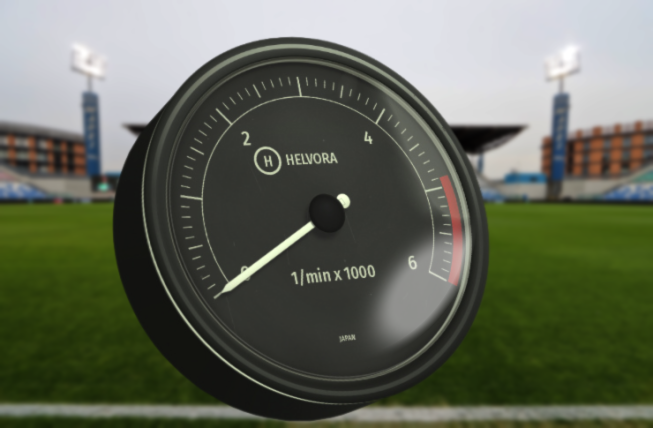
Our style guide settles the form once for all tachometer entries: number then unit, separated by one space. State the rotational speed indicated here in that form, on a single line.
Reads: 0 rpm
